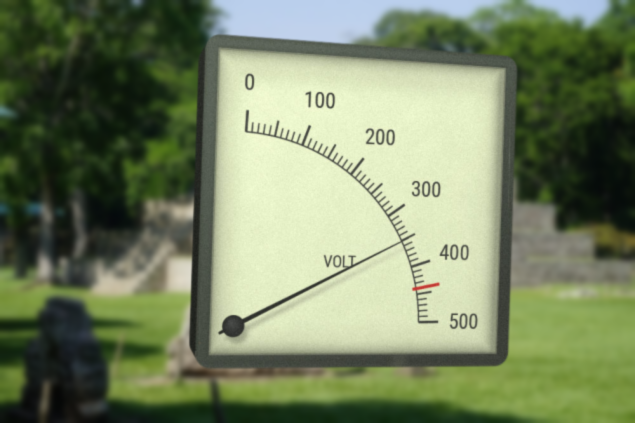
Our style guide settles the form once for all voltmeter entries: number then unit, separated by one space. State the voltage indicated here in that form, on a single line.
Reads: 350 V
